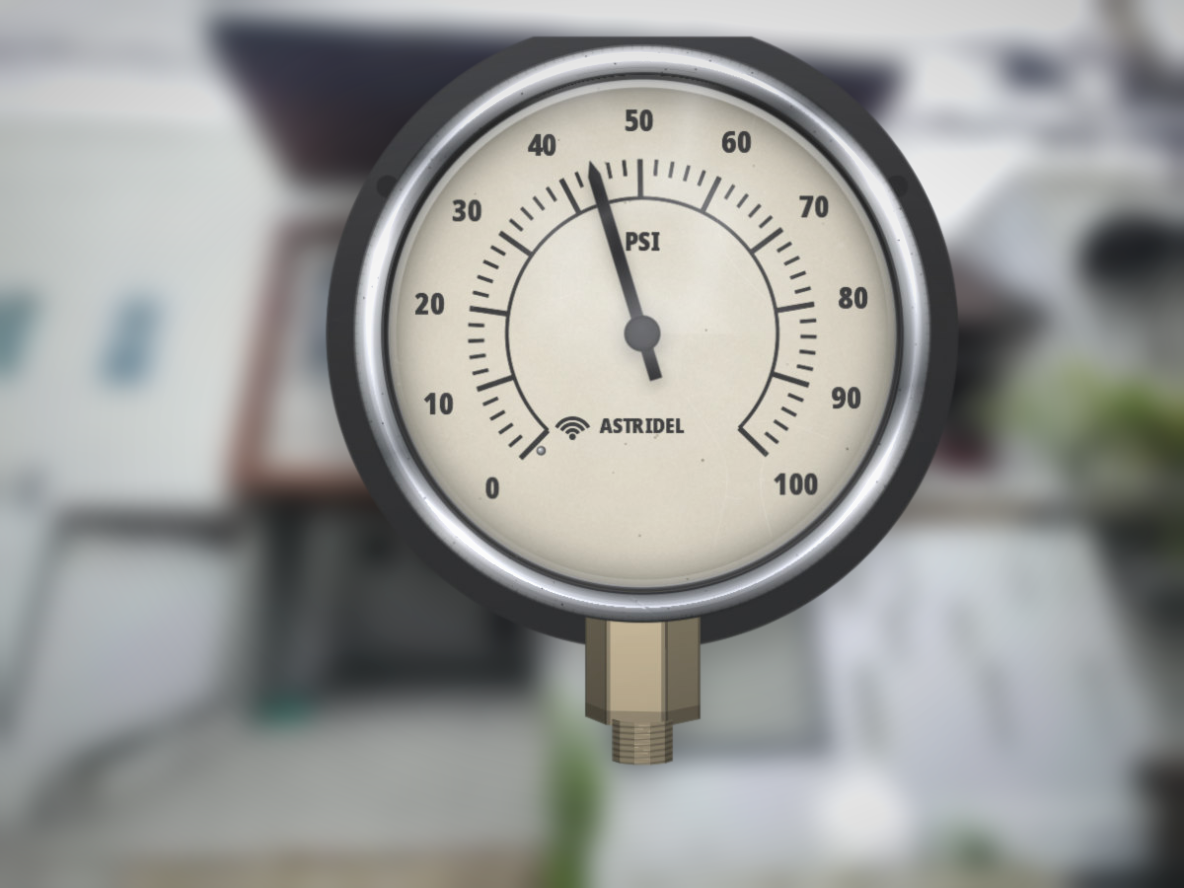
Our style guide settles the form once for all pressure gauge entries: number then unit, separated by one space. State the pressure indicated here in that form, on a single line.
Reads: 44 psi
